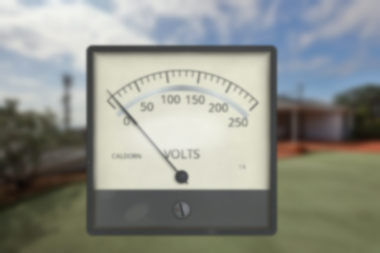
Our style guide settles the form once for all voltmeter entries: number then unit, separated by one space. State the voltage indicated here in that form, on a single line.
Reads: 10 V
